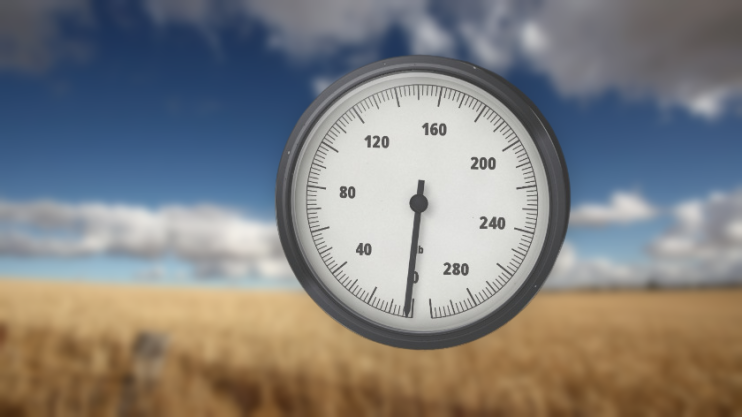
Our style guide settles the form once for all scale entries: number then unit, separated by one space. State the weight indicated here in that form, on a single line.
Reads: 2 lb
